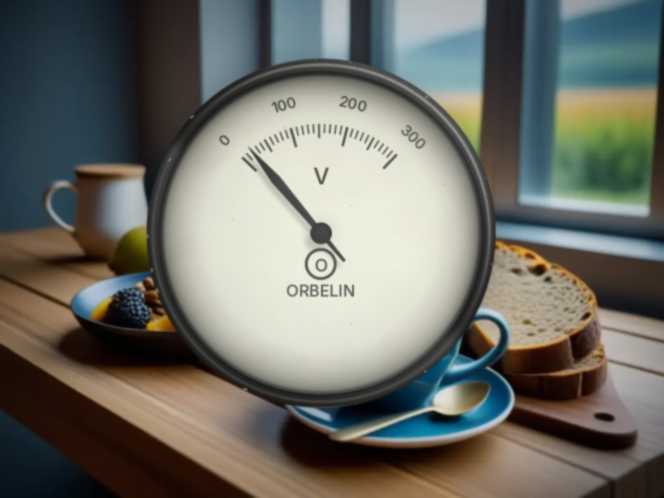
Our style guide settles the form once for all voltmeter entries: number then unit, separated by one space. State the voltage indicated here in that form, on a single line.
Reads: 20 V
